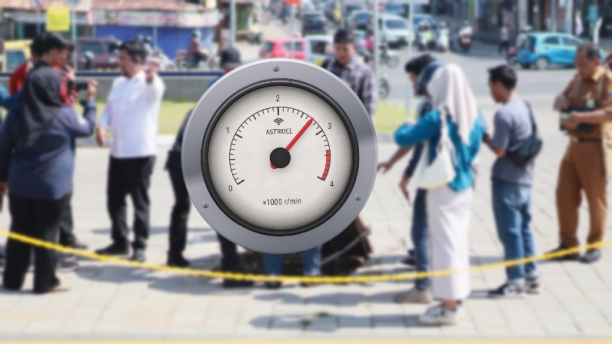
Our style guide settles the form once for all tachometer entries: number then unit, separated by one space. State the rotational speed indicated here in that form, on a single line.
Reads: 2700 rpm
